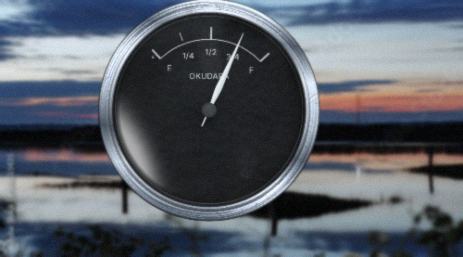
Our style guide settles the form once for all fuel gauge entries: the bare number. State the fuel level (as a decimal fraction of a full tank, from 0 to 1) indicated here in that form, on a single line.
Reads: 0.75
